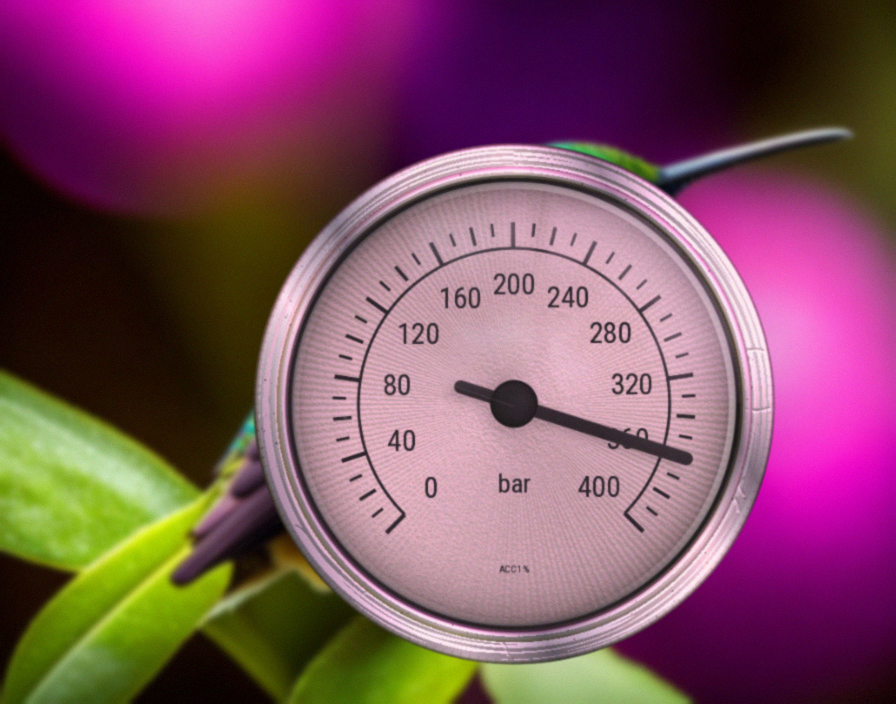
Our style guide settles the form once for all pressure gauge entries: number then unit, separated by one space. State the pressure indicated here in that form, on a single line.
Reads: 360 bar
